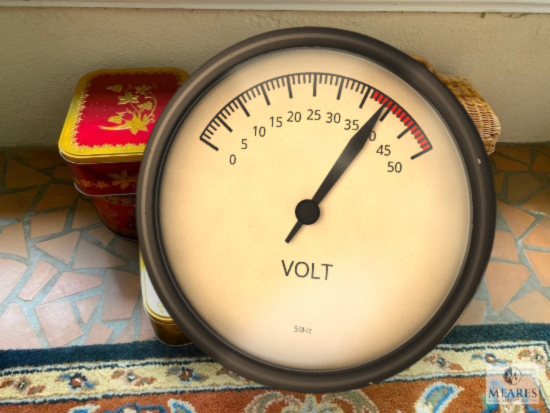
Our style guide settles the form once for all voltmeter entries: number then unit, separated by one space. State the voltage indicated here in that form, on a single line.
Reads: 39 V
